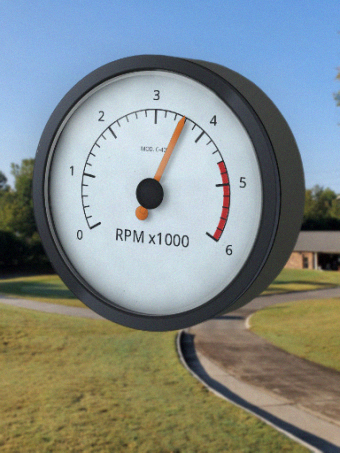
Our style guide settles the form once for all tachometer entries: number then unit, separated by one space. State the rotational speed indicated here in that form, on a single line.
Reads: 3600 rpm
